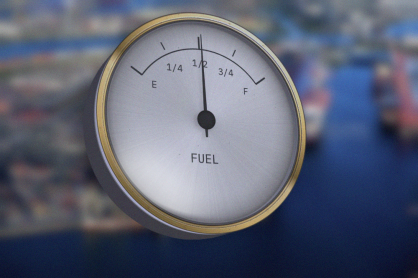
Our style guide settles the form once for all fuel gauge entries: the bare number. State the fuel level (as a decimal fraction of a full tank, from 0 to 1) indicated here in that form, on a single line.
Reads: 0.5
